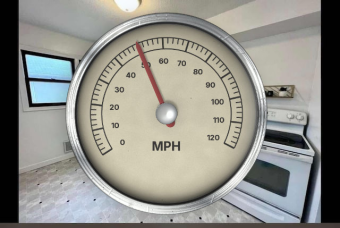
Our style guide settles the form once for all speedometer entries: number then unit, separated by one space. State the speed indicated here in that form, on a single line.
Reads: 50 mph
